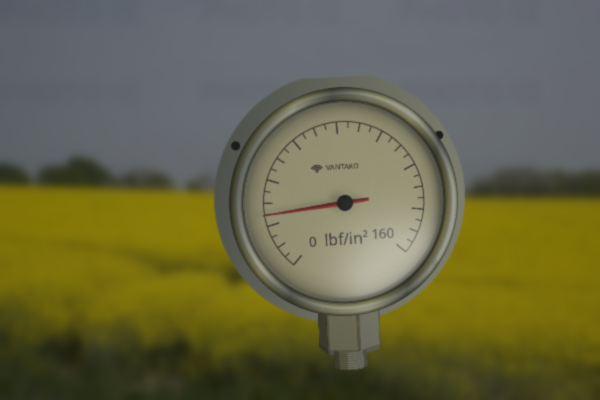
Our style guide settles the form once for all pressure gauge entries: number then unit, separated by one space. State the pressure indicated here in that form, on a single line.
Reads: 25 psi
